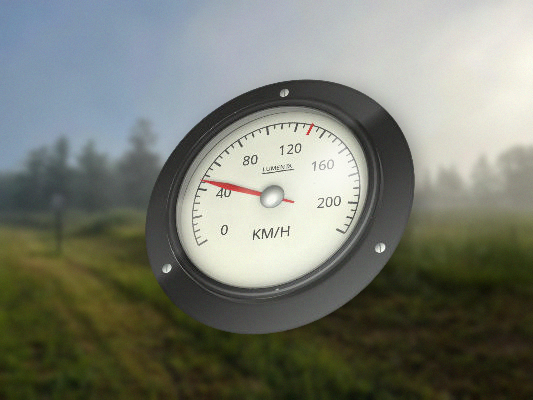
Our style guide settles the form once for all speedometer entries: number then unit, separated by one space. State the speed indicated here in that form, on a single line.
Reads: 45 km/h
